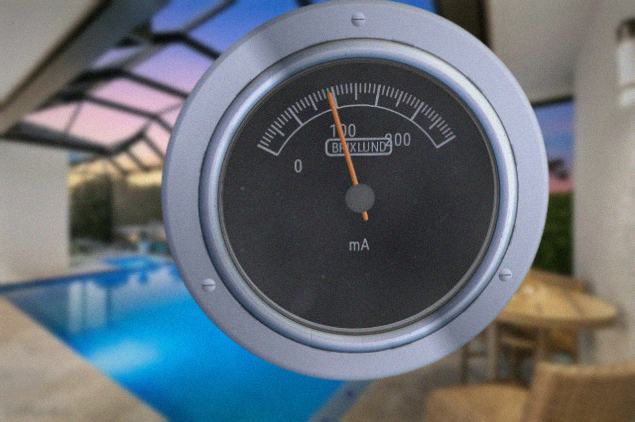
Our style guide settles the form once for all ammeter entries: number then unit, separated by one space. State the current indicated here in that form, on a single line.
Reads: 95 mA
